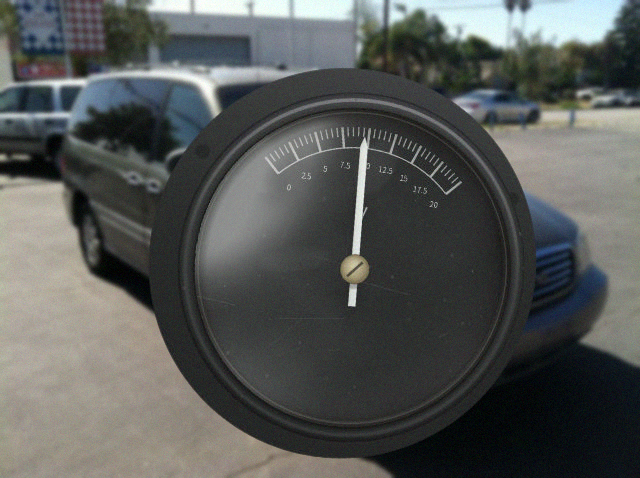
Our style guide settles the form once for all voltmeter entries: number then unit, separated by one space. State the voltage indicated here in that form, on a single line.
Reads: 9.5 V
